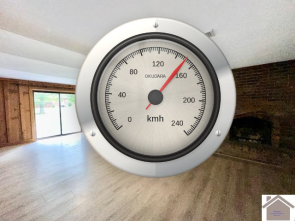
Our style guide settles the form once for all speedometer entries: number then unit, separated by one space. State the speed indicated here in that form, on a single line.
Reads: 150 km/h
